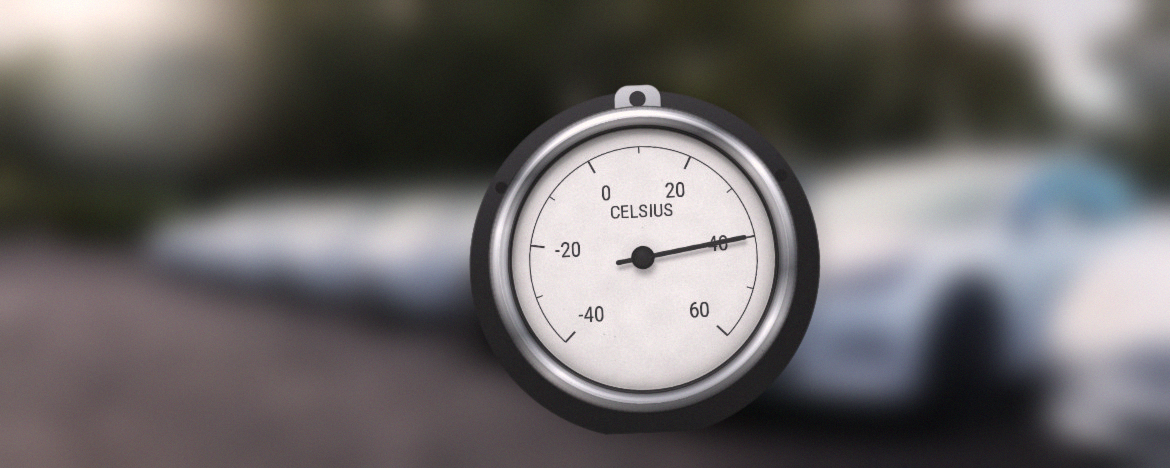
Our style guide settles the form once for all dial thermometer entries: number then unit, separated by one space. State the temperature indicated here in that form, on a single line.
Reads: 40 °C
